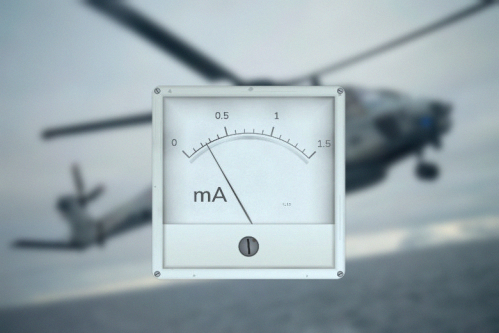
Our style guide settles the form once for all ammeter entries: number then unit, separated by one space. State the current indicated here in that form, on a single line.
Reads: 0.25 mA
